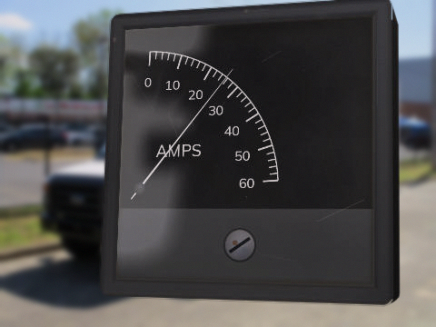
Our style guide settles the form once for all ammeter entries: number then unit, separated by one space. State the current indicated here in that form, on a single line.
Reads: 26 A
